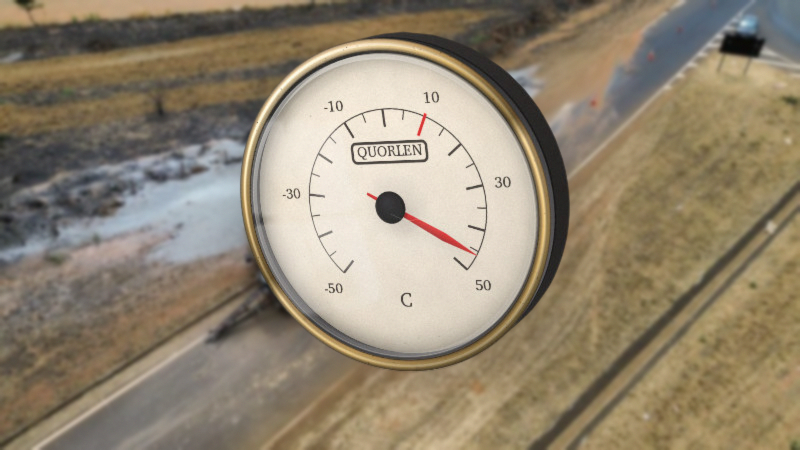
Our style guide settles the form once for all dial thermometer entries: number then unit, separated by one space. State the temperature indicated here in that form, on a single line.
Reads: 45 °C
